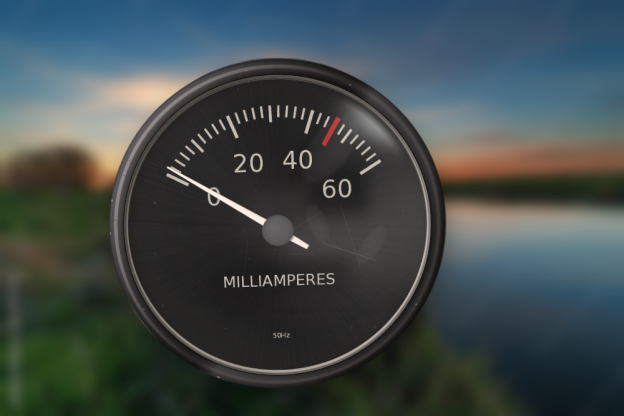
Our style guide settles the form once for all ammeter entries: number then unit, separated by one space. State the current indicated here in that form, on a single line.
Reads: 2 mA
